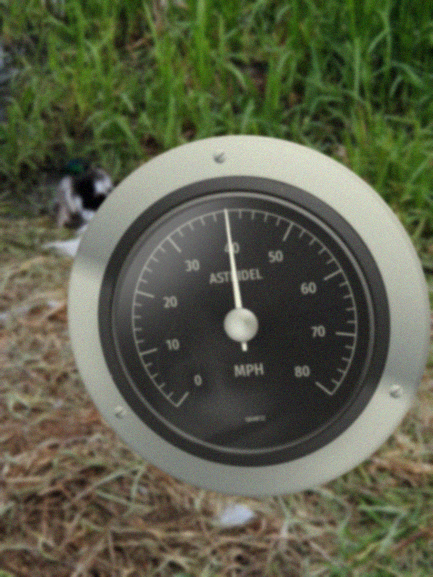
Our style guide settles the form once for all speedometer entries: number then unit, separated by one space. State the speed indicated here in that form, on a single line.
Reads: 40 mph
